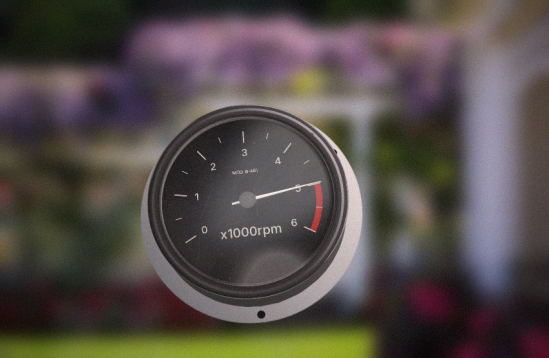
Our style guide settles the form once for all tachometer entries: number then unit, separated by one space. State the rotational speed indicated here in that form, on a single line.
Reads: 5000 rpm
